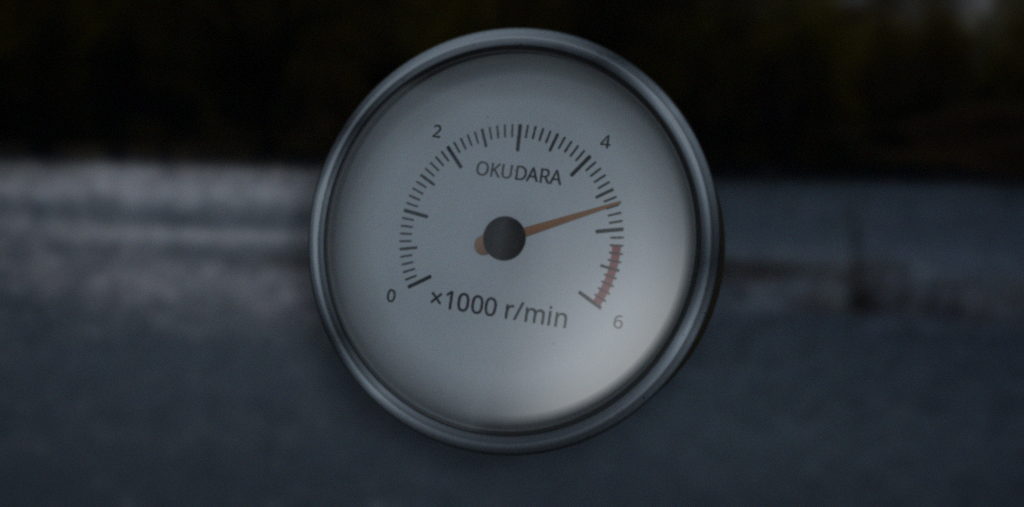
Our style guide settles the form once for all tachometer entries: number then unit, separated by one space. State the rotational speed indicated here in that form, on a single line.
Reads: 4700 rpm
